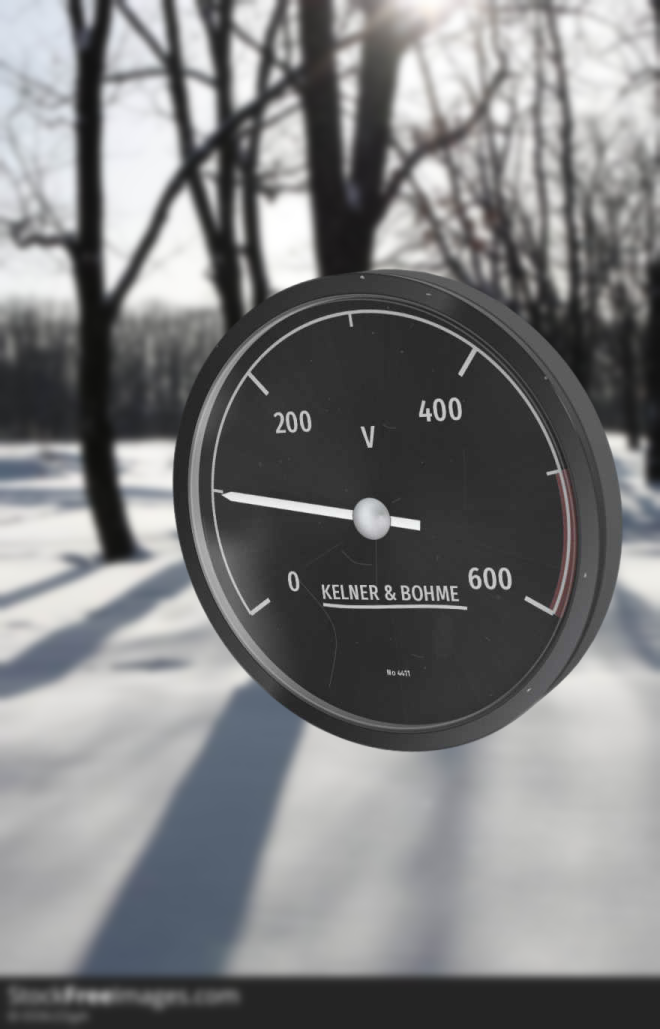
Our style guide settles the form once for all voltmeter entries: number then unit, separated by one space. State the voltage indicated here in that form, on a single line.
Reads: 100 V
